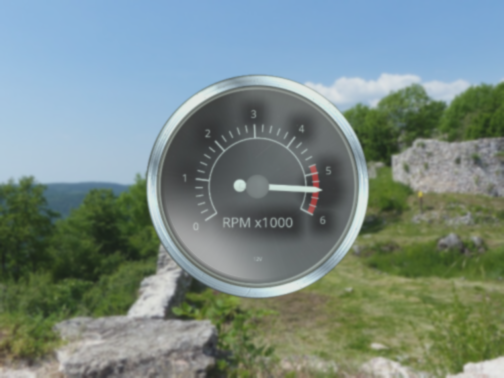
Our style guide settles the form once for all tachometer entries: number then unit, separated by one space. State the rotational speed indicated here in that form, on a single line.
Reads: 5400 rpm
